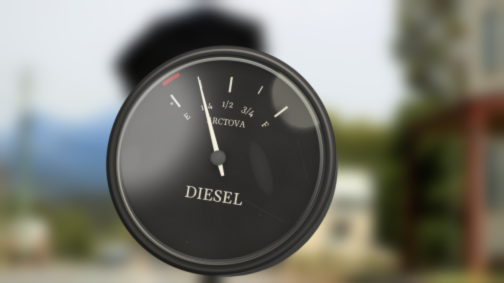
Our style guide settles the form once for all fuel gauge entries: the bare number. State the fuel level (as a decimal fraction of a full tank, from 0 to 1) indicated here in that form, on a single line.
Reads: 0.25
